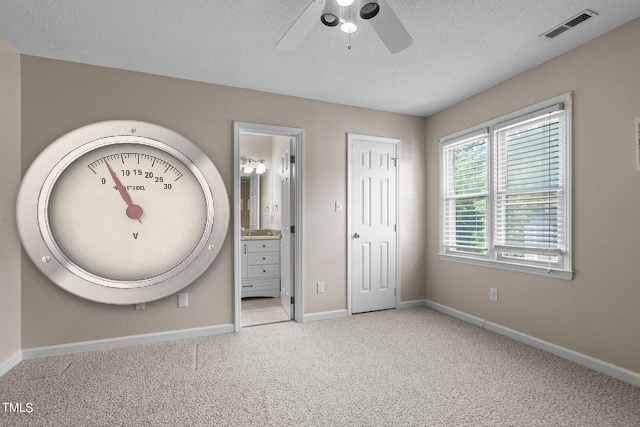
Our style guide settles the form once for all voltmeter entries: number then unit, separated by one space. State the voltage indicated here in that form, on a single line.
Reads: 5 V
